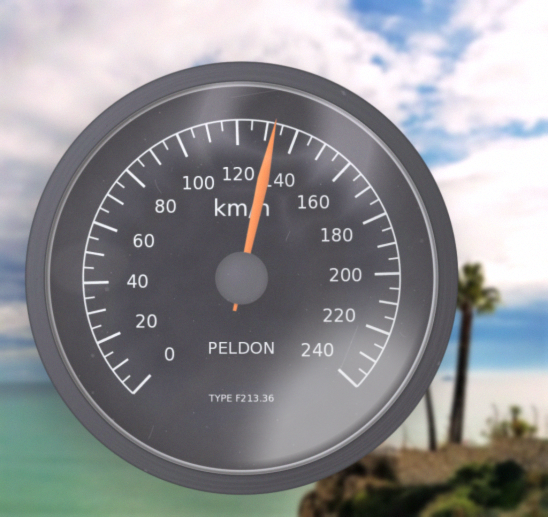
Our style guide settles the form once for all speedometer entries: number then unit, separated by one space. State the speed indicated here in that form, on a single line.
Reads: 132.5 km/h
